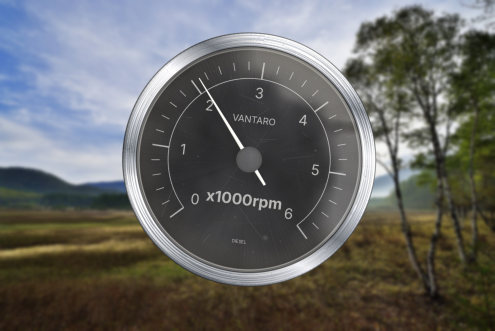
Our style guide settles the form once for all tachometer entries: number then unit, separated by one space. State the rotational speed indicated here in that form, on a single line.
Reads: 2100 rpm
